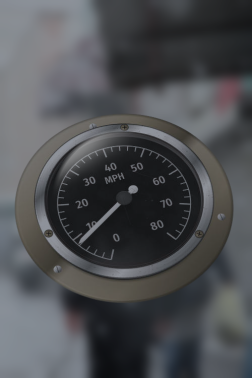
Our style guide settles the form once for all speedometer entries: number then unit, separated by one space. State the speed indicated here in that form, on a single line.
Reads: 8 mph
